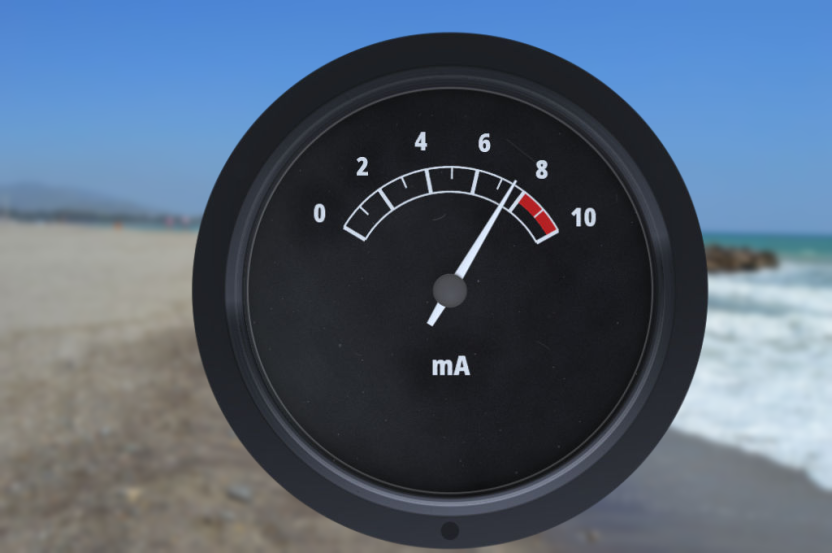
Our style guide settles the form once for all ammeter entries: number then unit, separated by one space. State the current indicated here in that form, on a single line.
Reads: 7.5 mA
